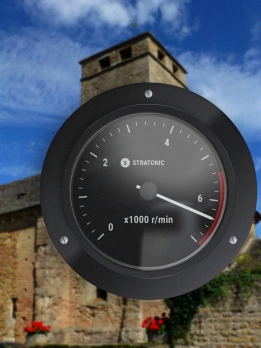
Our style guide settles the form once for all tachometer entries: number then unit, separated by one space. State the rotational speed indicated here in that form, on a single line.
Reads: 6400 rpm
